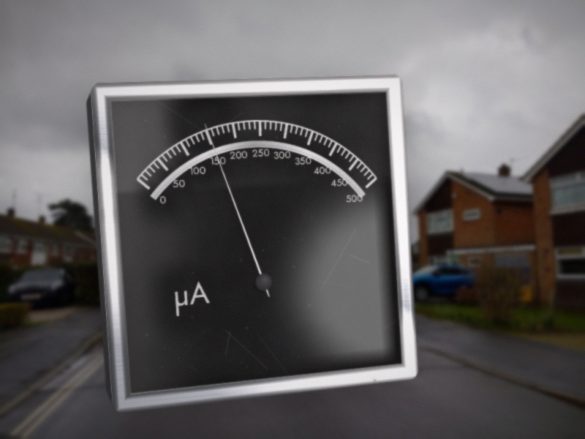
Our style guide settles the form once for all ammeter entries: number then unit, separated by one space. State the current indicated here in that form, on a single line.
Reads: 150 µA
